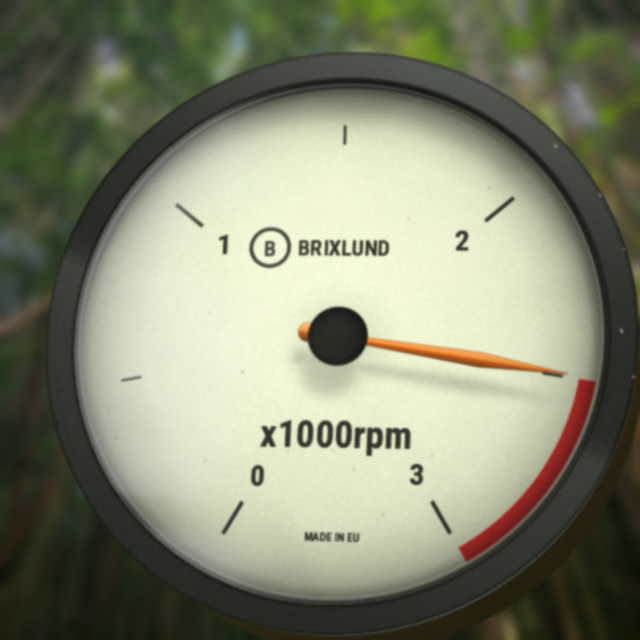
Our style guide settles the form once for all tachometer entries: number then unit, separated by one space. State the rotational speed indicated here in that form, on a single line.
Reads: 2500 rpm
